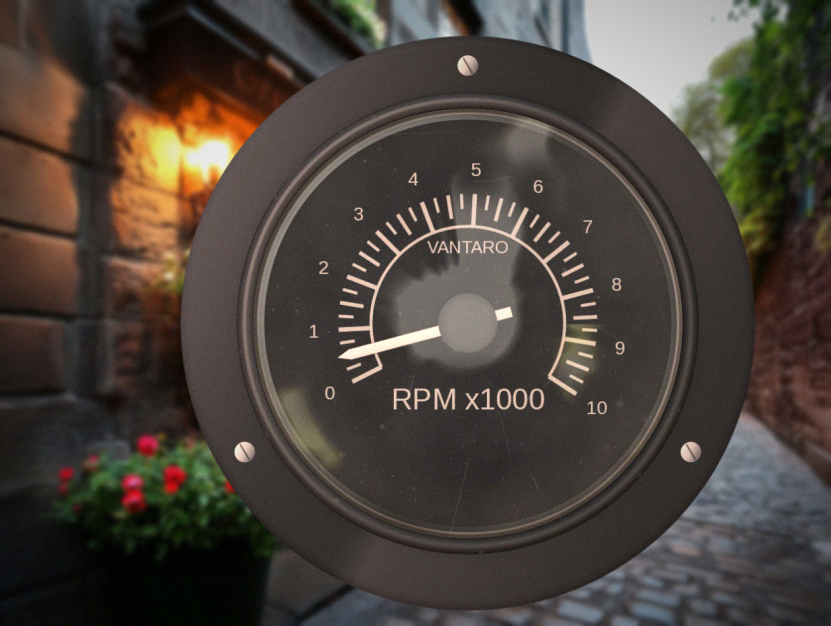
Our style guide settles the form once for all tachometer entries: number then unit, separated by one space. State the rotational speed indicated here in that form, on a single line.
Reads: 500 rpm
